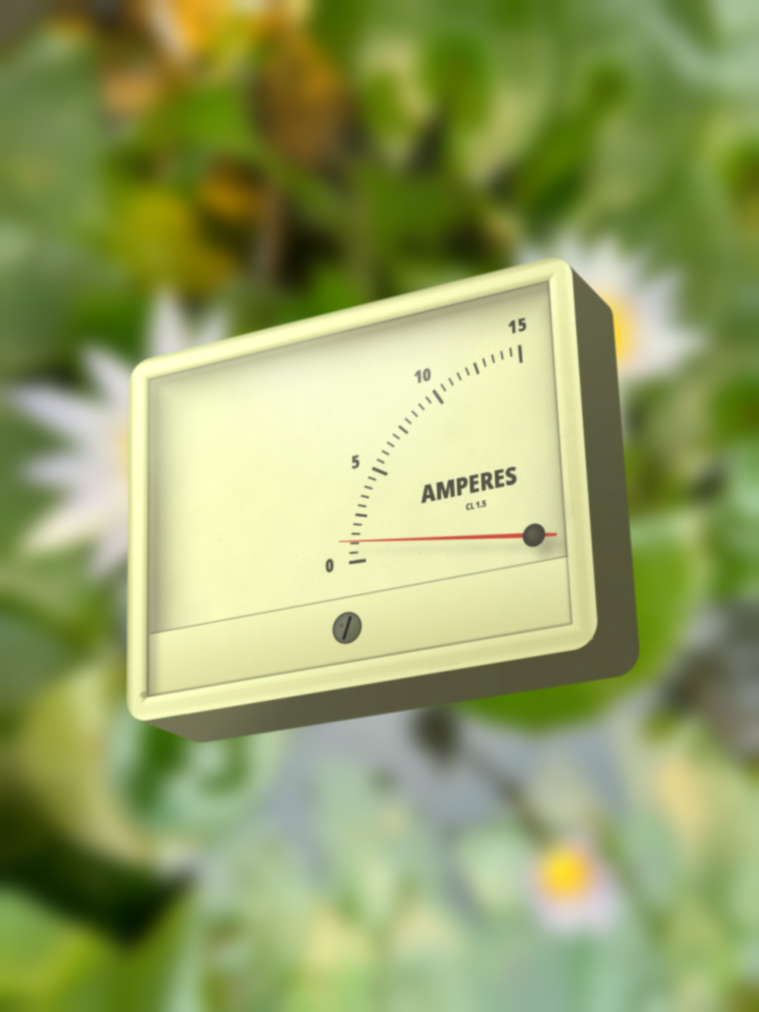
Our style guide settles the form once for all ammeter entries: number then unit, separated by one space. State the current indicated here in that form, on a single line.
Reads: 1 A
